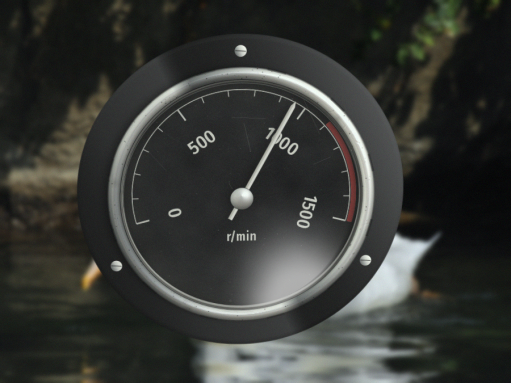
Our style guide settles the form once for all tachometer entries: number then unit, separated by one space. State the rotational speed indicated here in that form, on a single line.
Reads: 950 rpm
